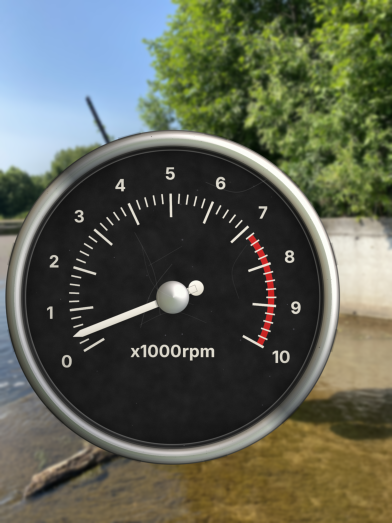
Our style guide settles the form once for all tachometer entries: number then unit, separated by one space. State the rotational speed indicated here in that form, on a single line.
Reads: 400 rpm
